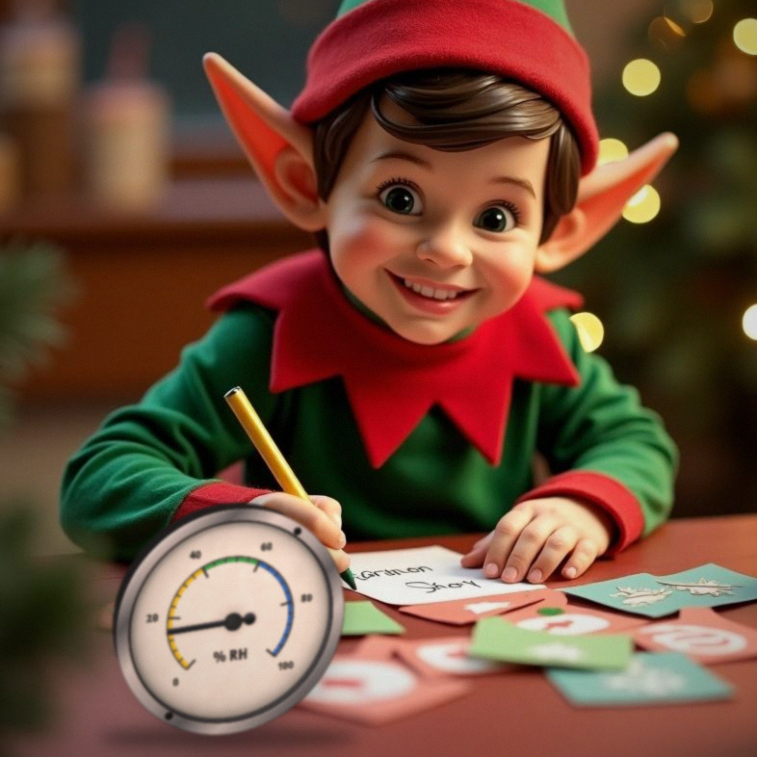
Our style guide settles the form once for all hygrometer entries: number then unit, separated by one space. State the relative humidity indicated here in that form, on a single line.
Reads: 16 %
